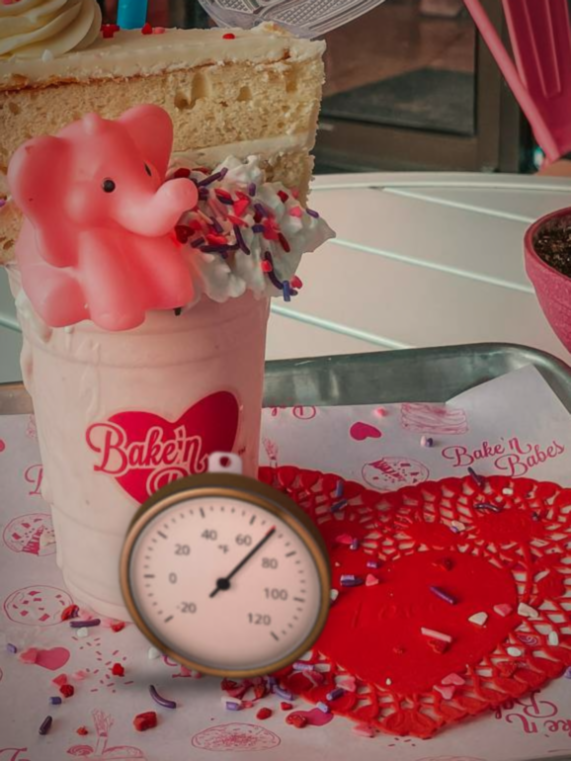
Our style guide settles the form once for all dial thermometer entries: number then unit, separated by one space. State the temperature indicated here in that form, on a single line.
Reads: 68 °F
